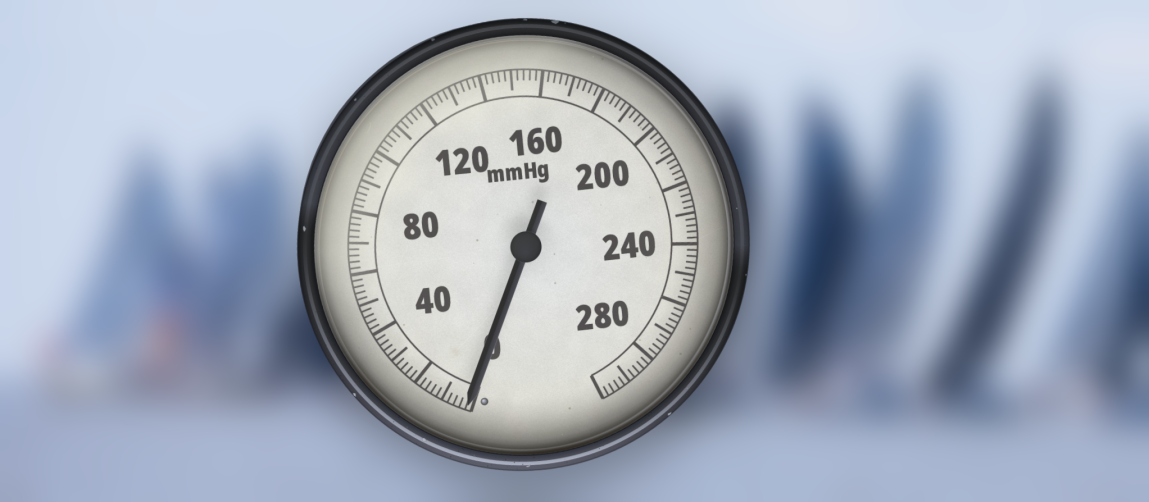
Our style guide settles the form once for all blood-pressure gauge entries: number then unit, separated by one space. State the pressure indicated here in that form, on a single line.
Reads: 2 mmHg
